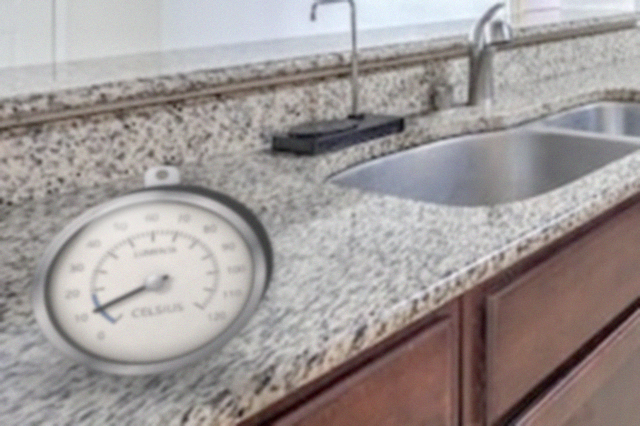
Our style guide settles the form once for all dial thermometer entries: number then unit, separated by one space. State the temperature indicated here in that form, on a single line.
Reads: 10 °C
